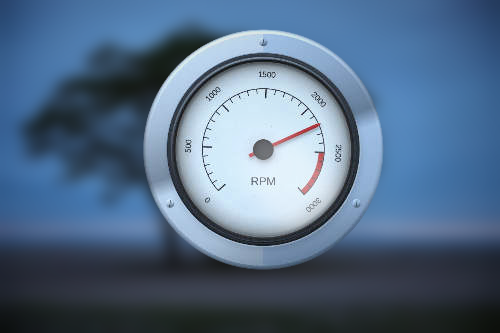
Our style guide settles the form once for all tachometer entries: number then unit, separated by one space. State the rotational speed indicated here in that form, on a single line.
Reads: 2200 rpm
